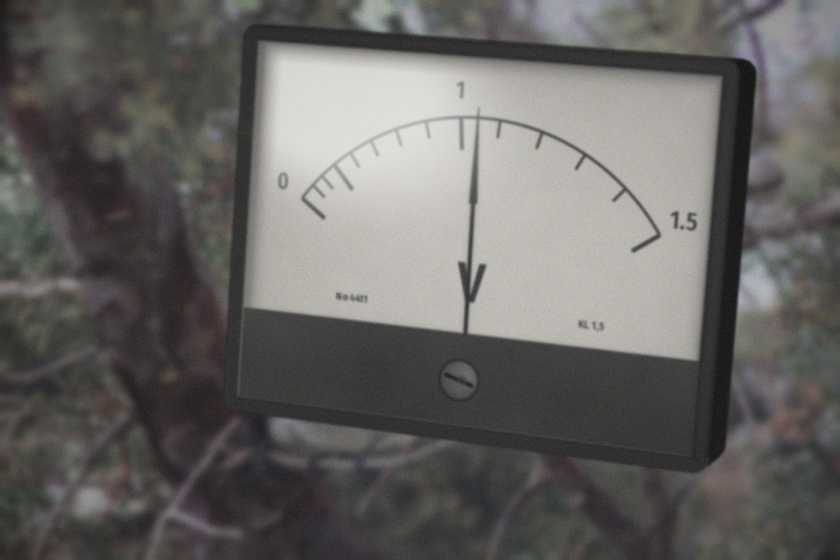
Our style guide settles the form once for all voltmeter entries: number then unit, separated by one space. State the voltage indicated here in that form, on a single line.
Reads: 1.05 V
